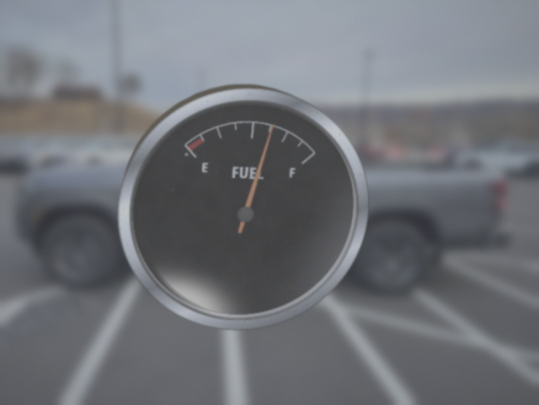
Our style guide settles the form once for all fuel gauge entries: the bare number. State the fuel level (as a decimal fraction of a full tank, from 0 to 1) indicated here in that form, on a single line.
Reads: 0.625
